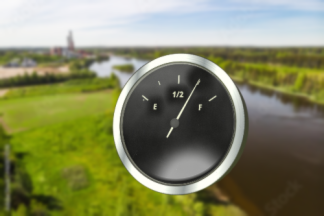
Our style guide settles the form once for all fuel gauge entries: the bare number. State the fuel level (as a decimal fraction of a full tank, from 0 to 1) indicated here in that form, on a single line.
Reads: 0.75
